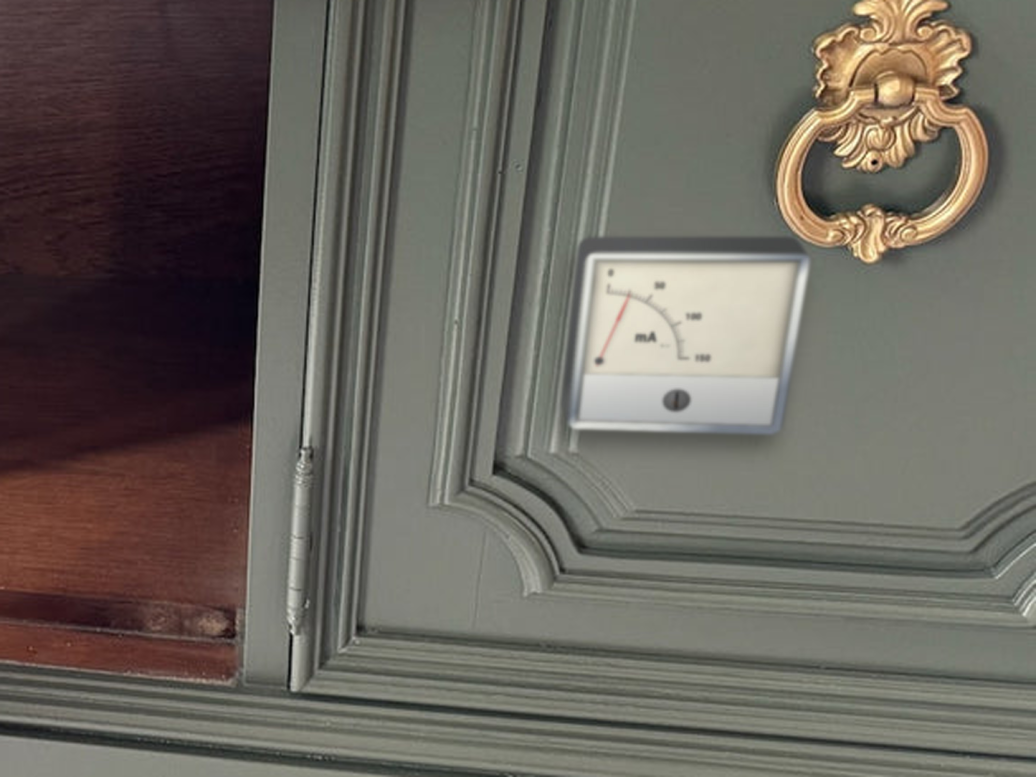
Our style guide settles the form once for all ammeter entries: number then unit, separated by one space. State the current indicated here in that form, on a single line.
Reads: 25 mA
